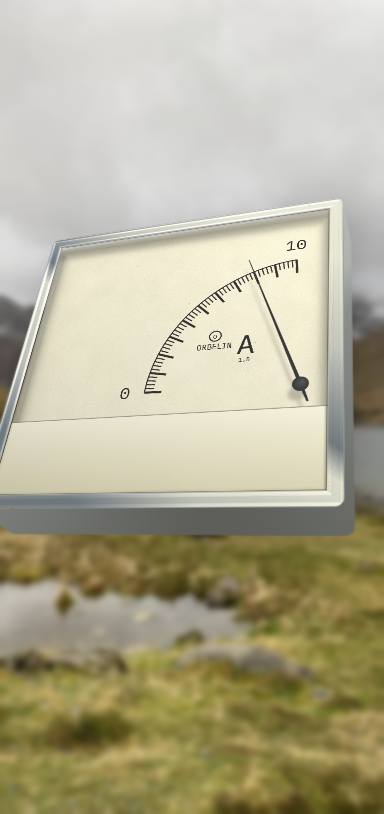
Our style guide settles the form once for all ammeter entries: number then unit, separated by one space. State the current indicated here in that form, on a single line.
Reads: 8 A
